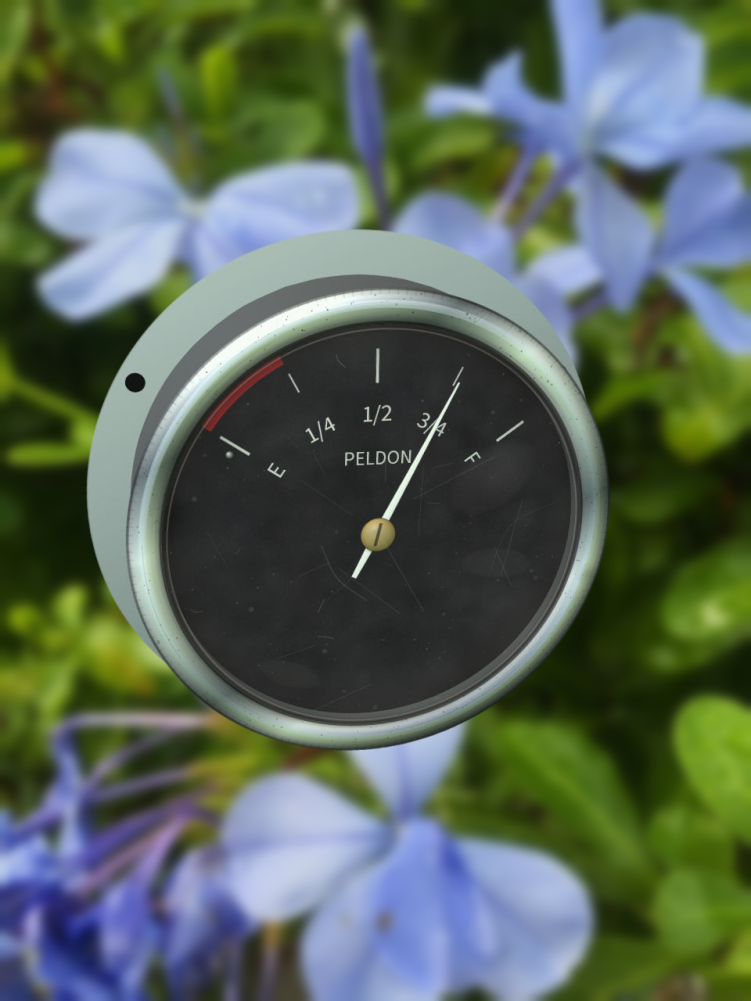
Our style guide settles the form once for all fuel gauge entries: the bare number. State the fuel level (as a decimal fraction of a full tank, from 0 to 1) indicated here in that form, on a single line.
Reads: 0.75
